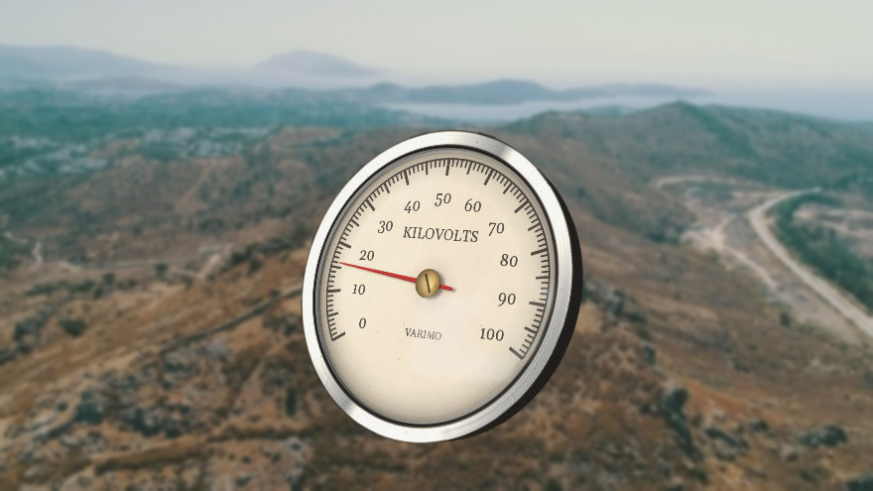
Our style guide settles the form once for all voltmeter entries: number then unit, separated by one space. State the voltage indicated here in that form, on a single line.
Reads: 16 kV
